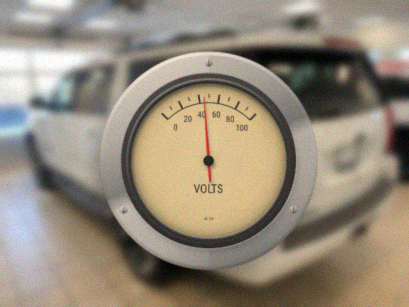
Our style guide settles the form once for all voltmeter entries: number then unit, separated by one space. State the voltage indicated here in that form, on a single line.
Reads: 45 V
